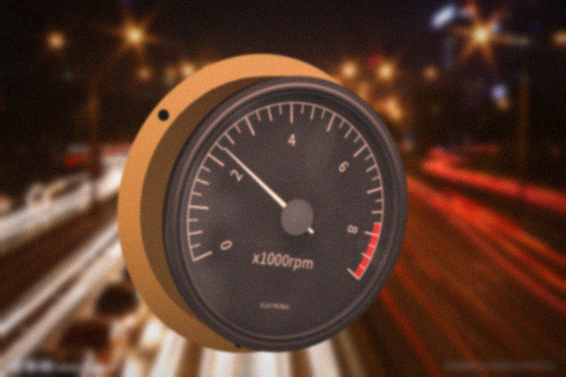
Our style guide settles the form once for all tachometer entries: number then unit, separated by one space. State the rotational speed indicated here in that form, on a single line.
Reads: 2250 rpm
